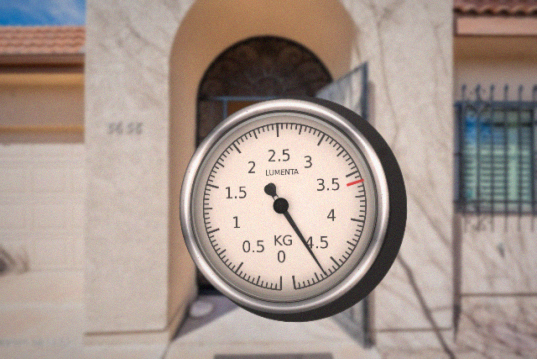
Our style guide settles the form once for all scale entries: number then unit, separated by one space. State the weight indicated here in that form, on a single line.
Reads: 4.65 kg
